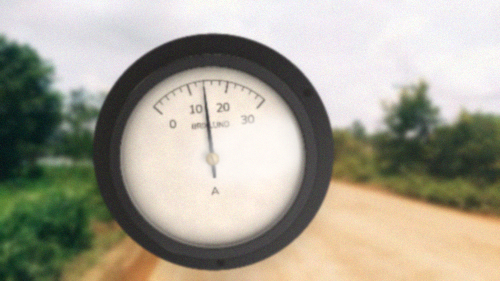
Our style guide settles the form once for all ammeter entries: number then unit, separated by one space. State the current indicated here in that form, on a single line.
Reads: 14 A
